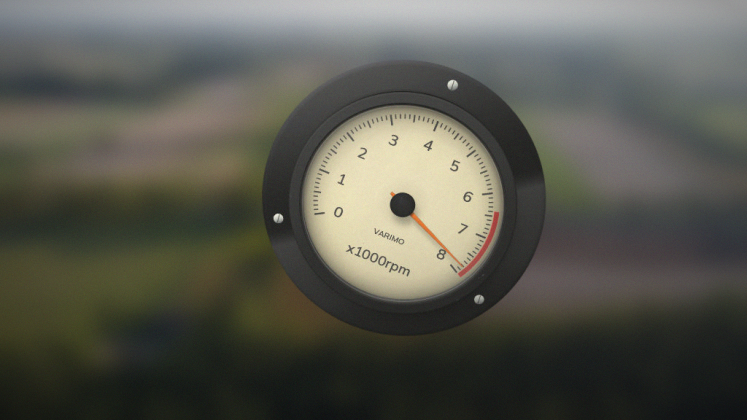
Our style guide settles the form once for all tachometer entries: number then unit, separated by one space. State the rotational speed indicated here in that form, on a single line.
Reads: 7800 rpm
